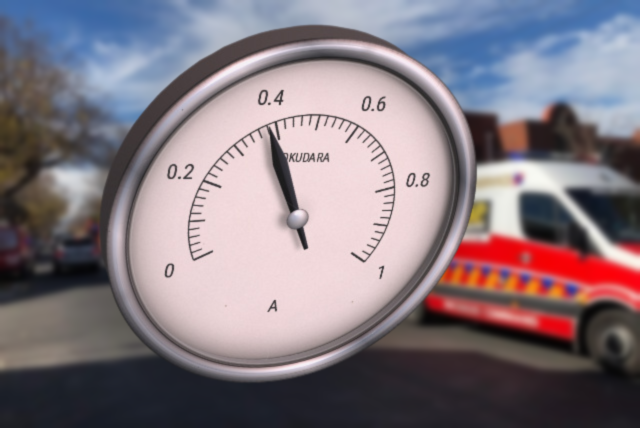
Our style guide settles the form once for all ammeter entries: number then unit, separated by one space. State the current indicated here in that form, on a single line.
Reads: 0.38 A
